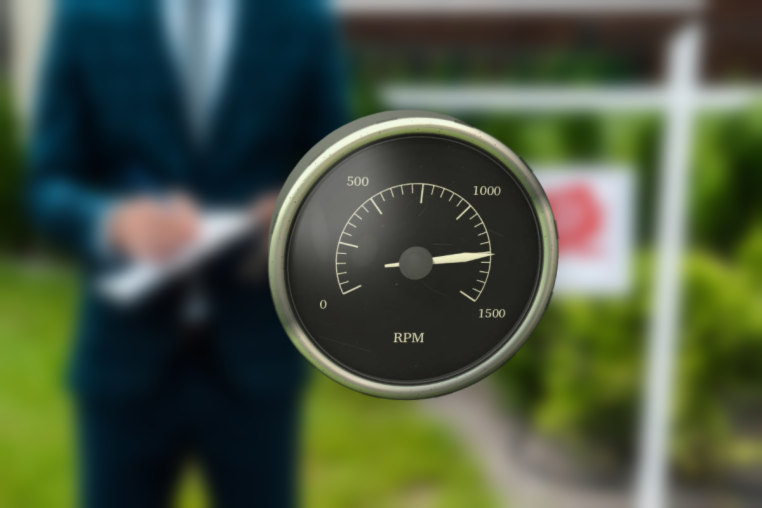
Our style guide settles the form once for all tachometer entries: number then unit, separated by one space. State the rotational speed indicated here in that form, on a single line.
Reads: 1250 rpm
